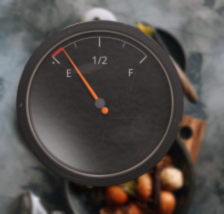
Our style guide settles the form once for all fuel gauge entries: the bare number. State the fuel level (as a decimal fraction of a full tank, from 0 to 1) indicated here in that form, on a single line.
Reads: 0.125
